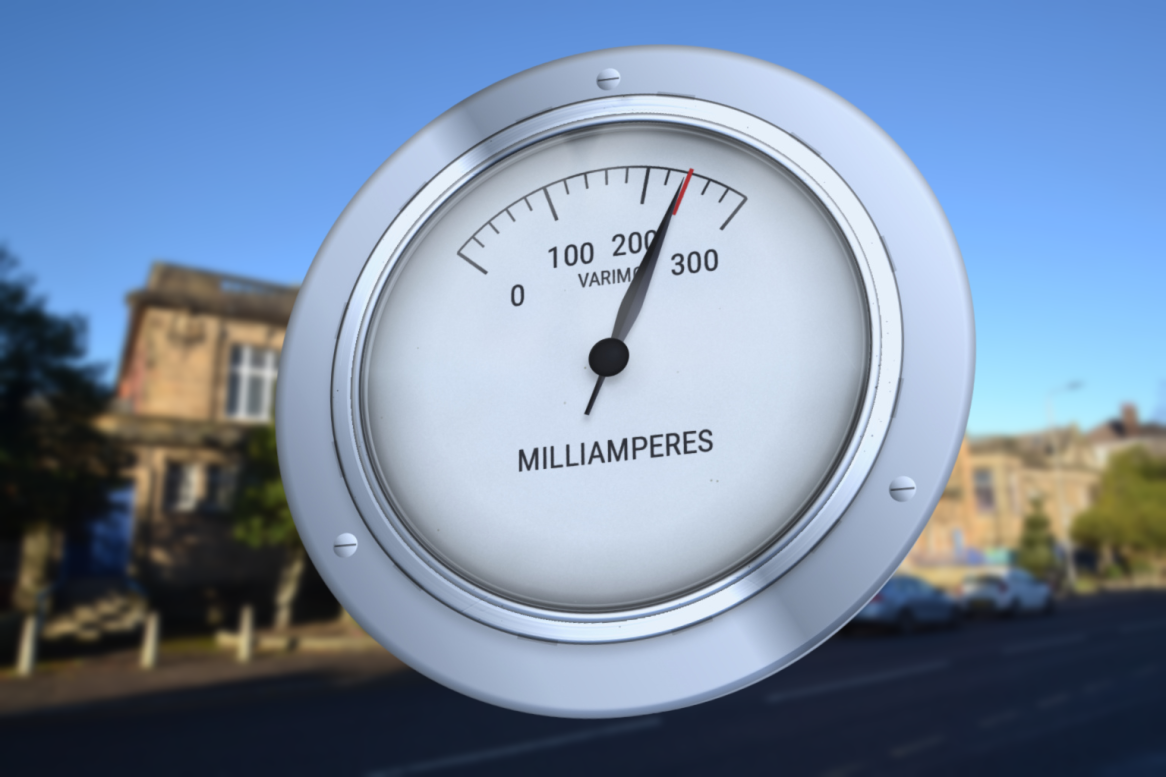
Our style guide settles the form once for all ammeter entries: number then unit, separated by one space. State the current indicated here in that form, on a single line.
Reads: 240 mA
